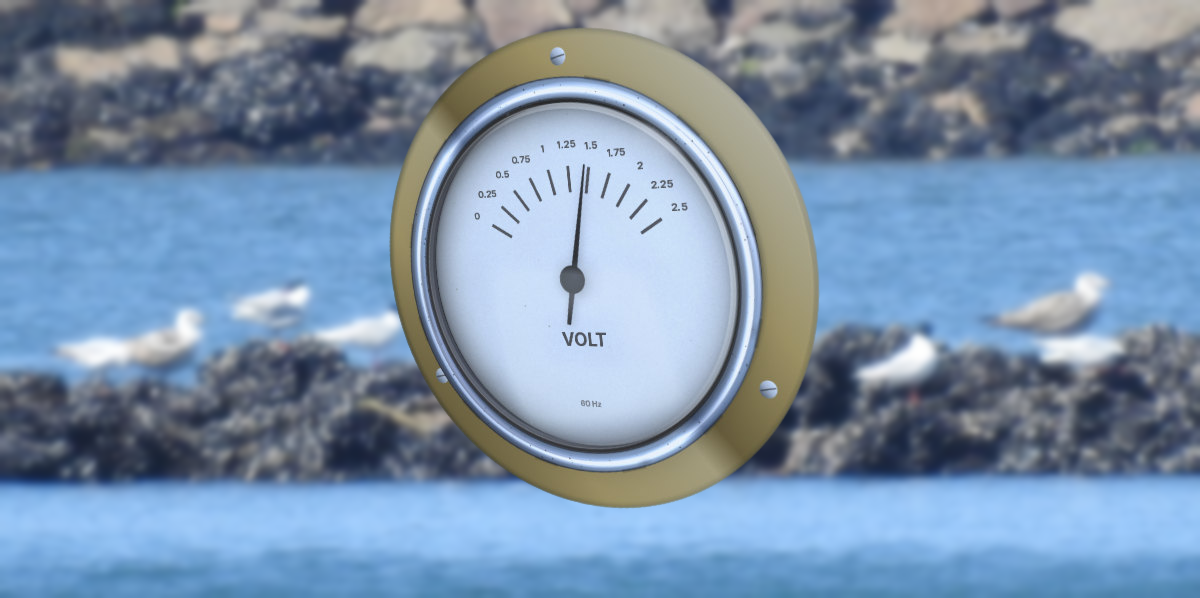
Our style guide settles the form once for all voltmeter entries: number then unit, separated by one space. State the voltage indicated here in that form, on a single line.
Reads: 1.5 V
